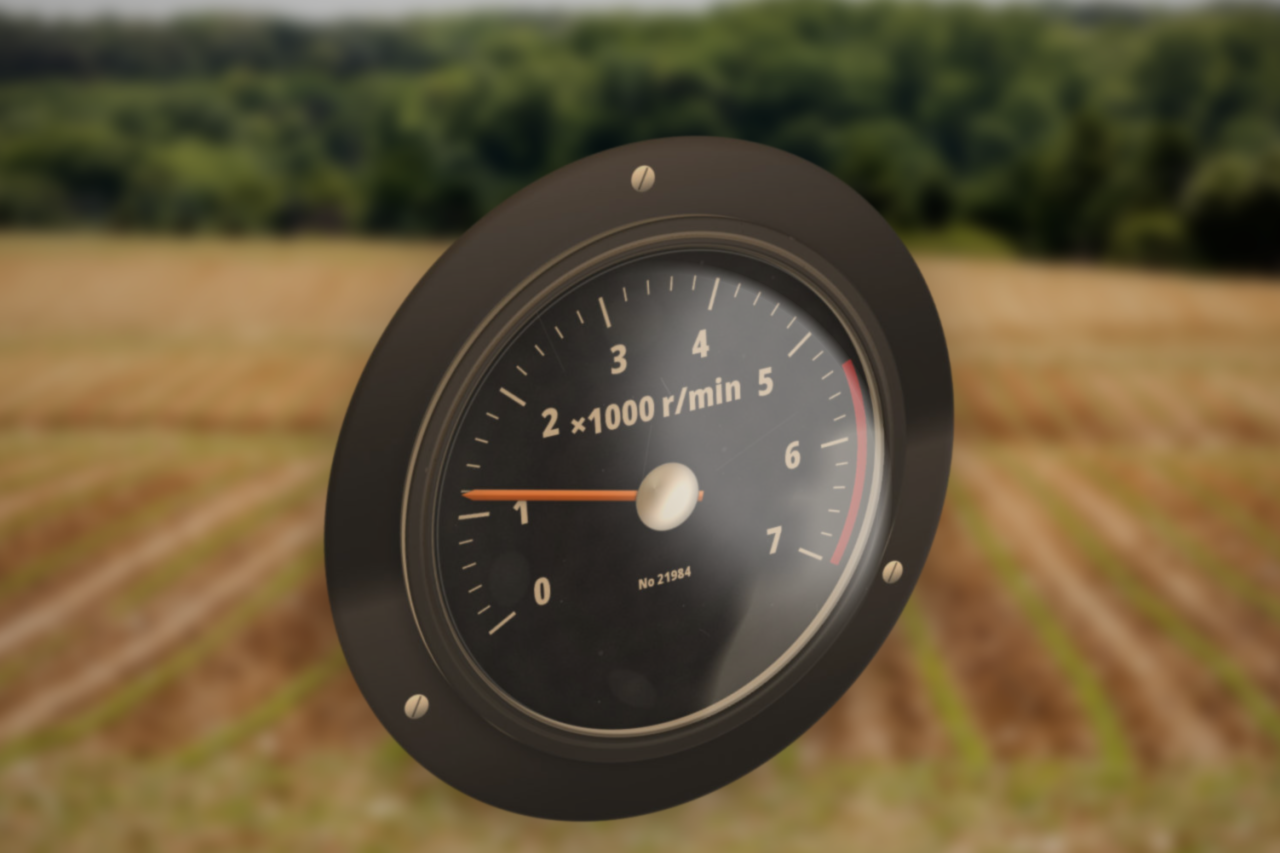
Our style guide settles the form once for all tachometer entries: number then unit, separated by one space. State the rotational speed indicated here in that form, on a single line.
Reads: 1200 rpm
